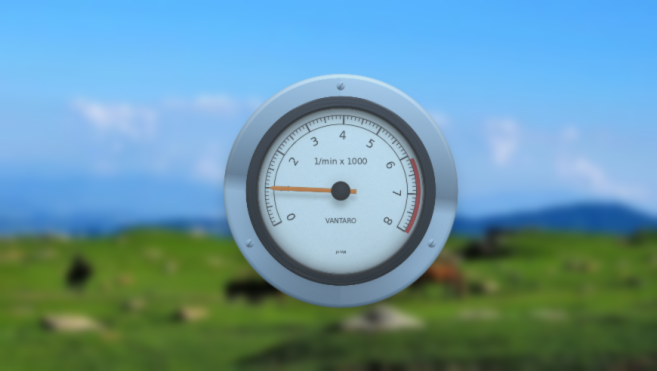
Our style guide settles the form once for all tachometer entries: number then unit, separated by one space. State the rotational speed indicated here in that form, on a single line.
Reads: 1000 rpm
